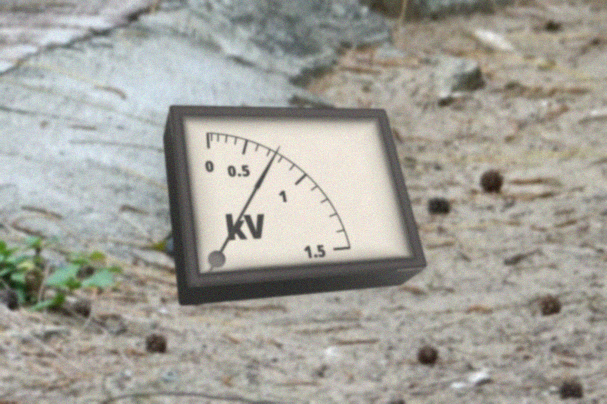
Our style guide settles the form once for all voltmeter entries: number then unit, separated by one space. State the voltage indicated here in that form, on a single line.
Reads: 0.75 kV
